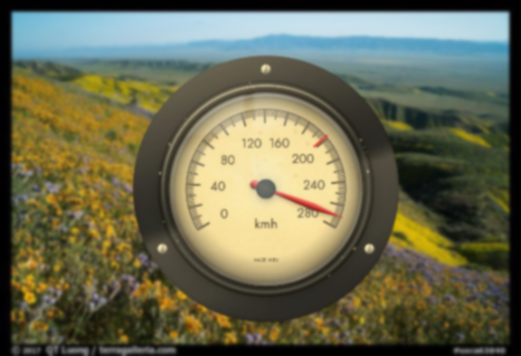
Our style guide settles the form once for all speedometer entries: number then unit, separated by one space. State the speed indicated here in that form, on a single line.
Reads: 270 km/h
